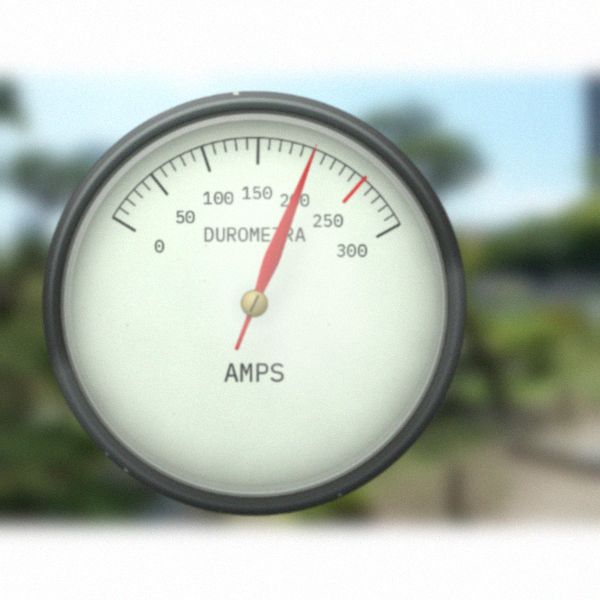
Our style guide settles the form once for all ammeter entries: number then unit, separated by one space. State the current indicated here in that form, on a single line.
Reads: 200 A
